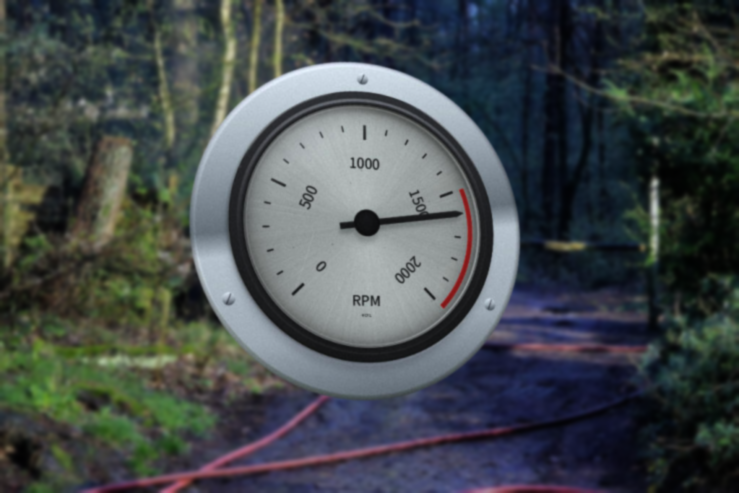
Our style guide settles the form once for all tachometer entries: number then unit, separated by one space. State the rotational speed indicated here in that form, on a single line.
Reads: 1600 rpm
